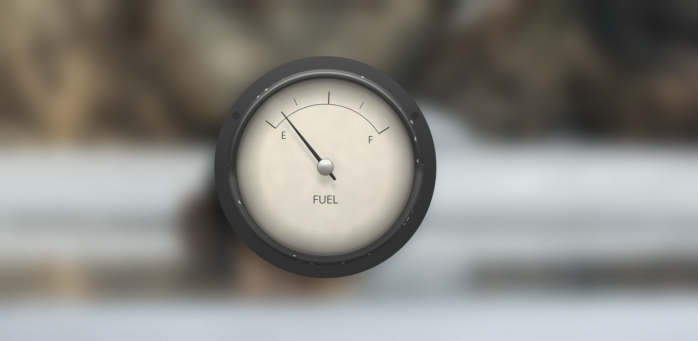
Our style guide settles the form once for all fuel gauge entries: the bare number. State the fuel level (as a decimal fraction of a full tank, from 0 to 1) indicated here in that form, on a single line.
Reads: 0.125
